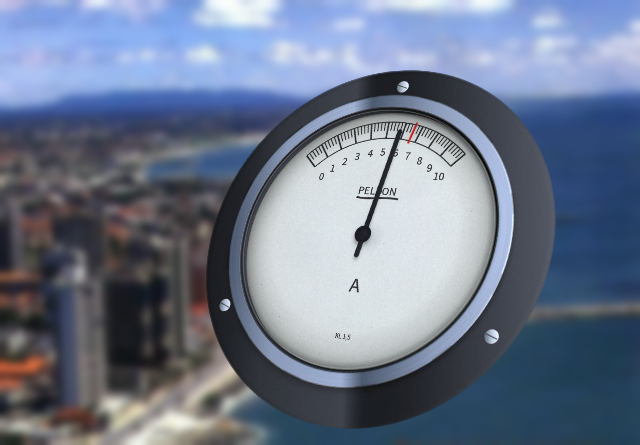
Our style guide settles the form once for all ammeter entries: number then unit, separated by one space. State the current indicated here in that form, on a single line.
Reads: 6 A
